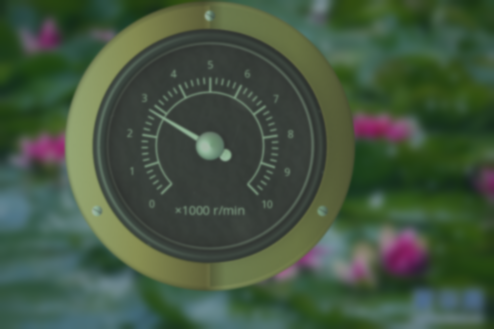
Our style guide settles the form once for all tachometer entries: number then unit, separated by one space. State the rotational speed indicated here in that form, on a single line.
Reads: 2800 rpm
